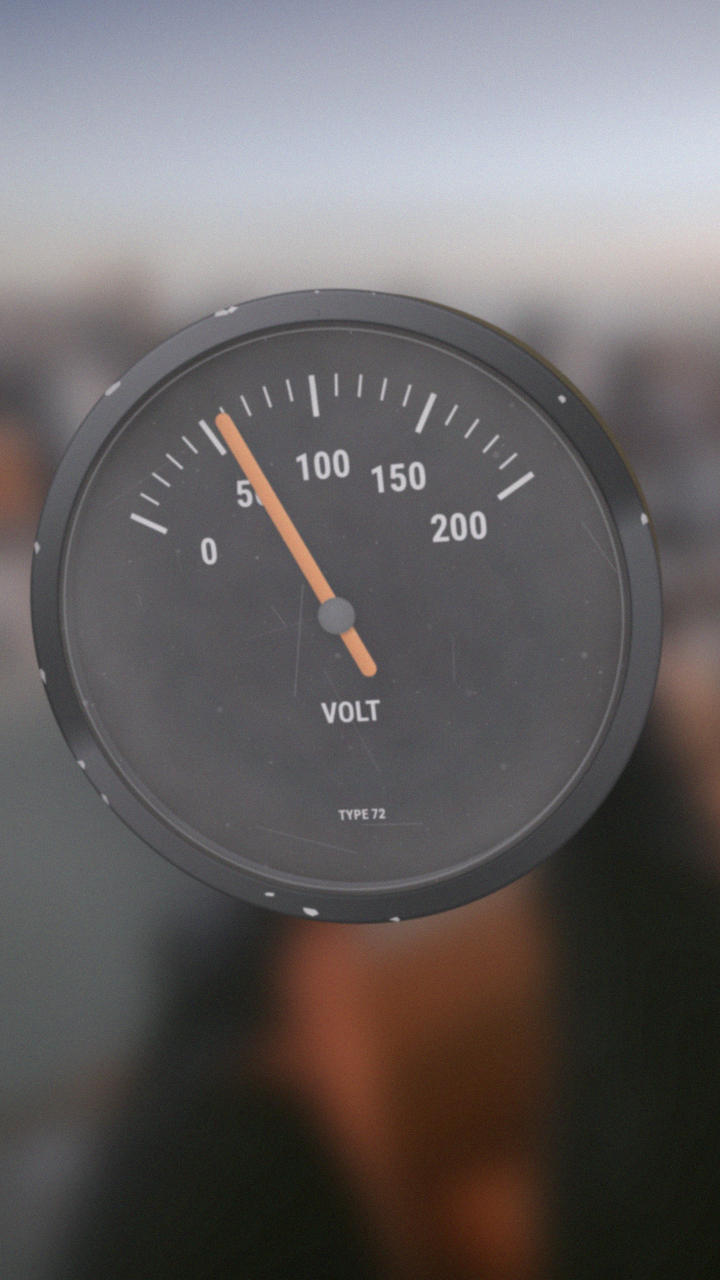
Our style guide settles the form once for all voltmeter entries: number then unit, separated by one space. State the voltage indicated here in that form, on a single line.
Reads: 60 V
